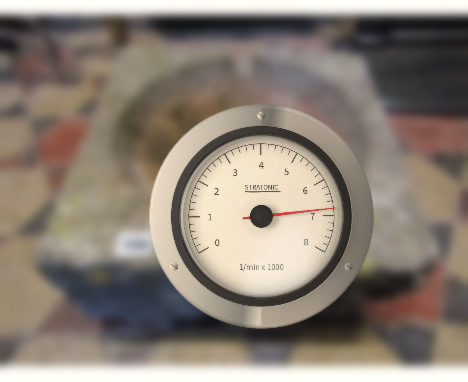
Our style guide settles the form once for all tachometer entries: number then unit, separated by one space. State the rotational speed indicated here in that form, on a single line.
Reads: 6800 rpm
